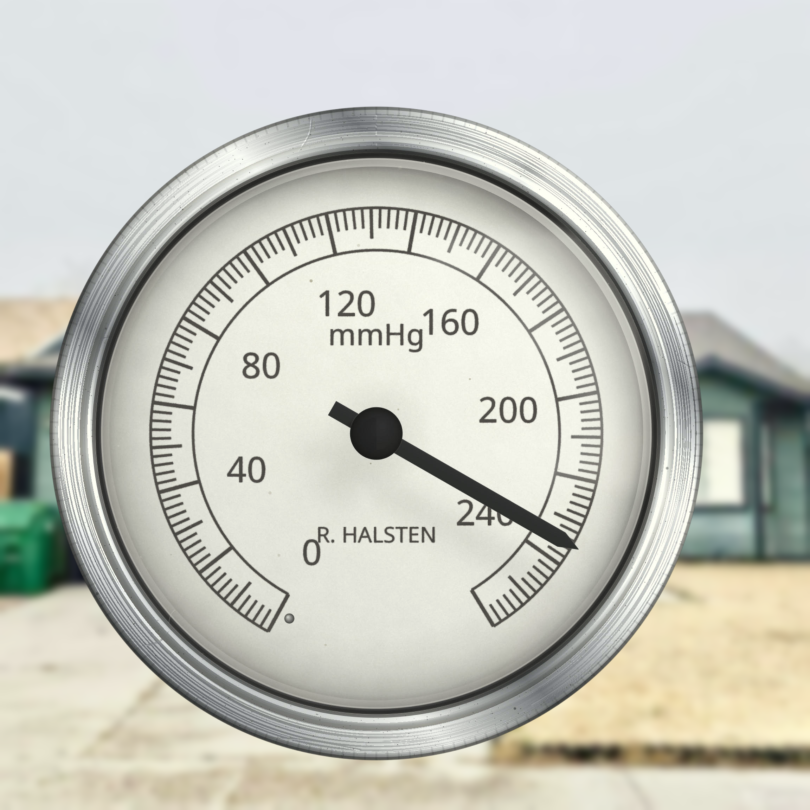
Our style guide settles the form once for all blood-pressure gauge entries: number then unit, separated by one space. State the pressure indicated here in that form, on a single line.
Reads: 235 mmHg
